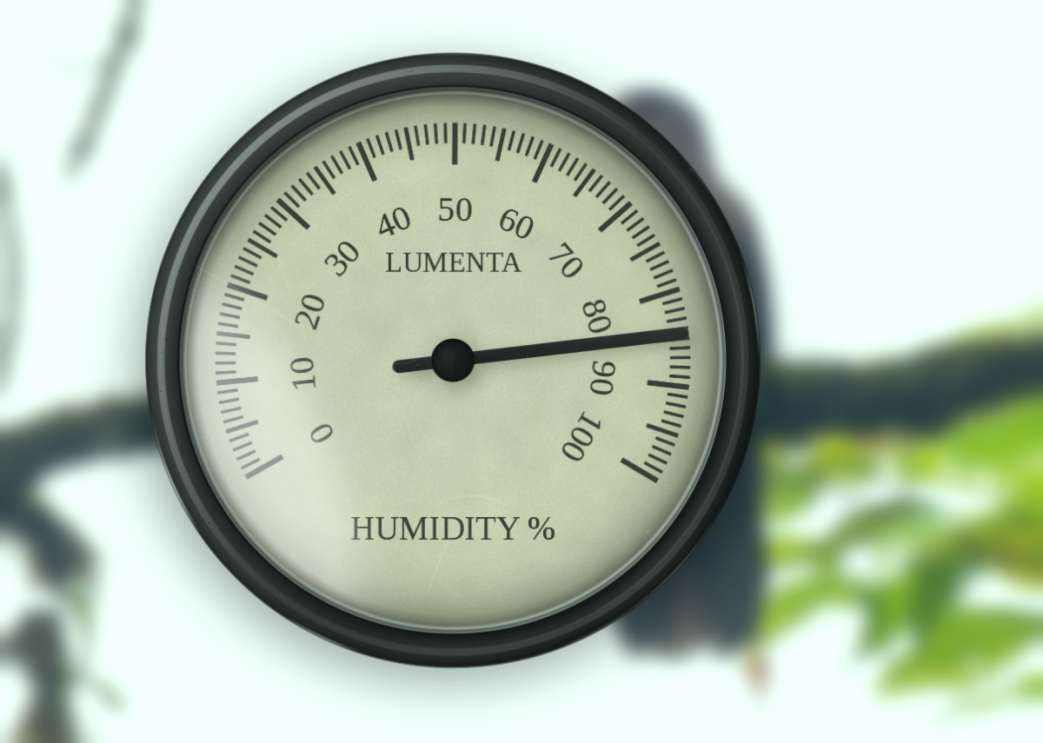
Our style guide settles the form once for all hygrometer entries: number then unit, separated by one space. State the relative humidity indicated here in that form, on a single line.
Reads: 84.5 %
